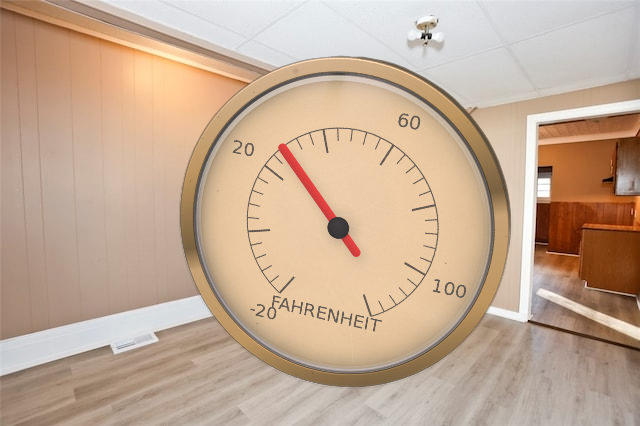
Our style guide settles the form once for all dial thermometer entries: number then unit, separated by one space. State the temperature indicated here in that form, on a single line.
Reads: 28 °F
